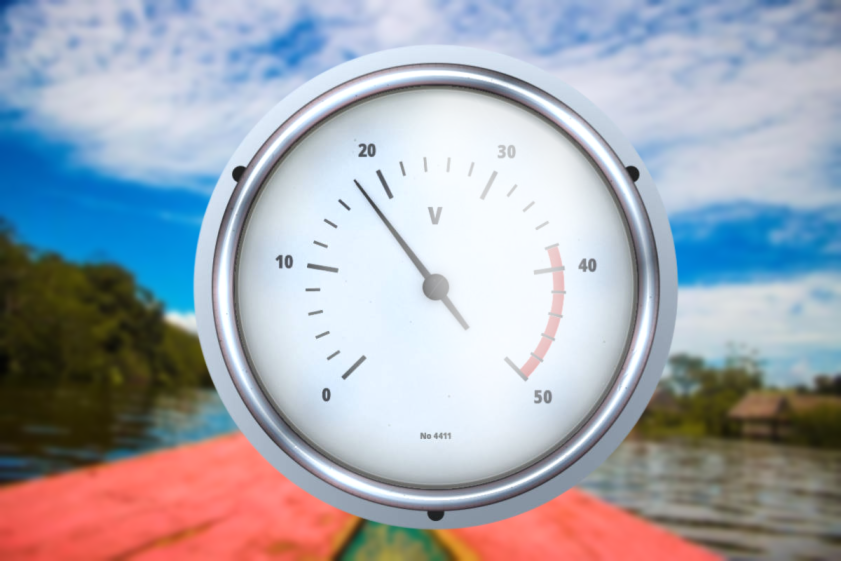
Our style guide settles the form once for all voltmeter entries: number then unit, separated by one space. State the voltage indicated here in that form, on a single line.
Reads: 18 V
